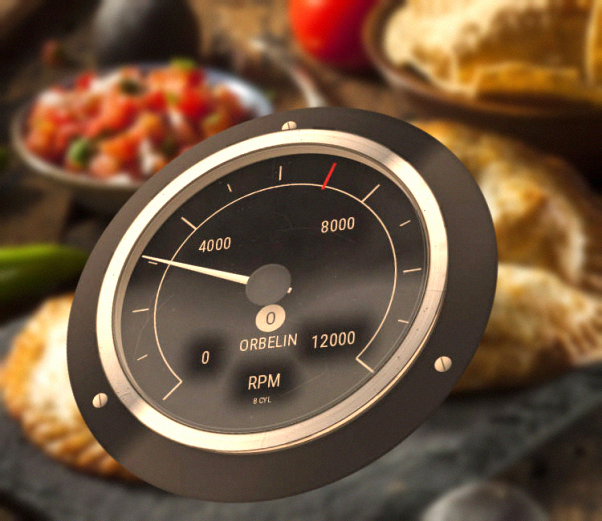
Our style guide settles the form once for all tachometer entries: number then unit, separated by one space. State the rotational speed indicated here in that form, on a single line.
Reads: 3000 rpm
